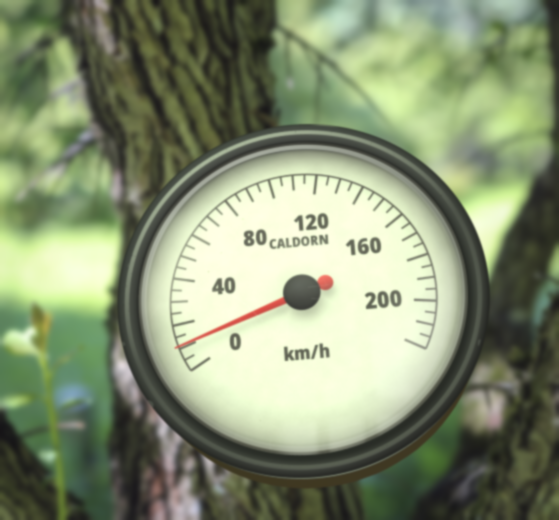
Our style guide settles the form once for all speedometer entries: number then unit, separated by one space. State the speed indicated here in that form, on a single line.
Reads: 10 km/h
